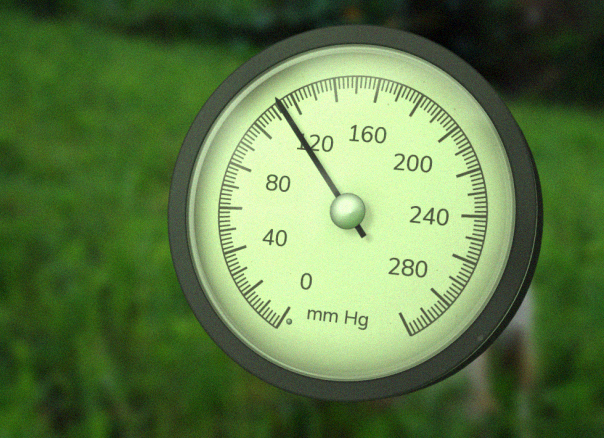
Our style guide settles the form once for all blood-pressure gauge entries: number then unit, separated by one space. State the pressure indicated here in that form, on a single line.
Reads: 114 mmHg
